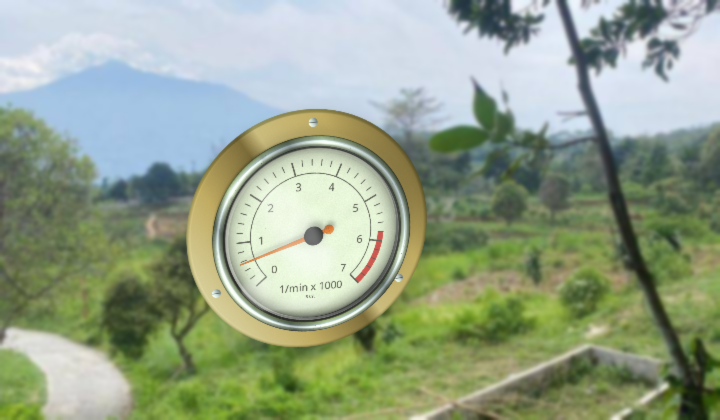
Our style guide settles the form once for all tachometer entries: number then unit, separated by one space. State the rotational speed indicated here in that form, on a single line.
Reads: 600 rpm
